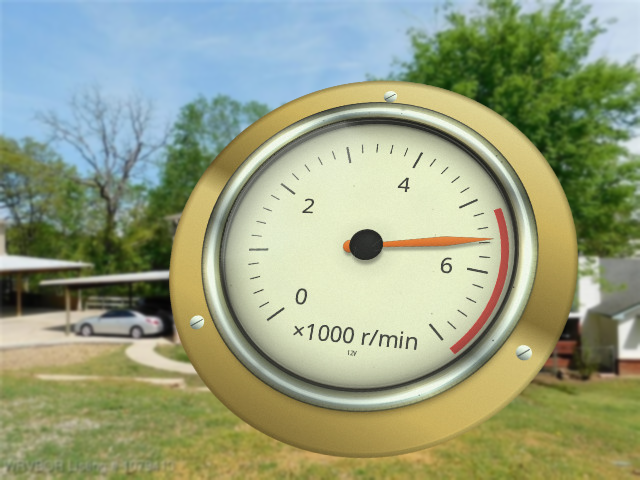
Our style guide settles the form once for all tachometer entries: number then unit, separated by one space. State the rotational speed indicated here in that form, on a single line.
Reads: 5600 rpm
